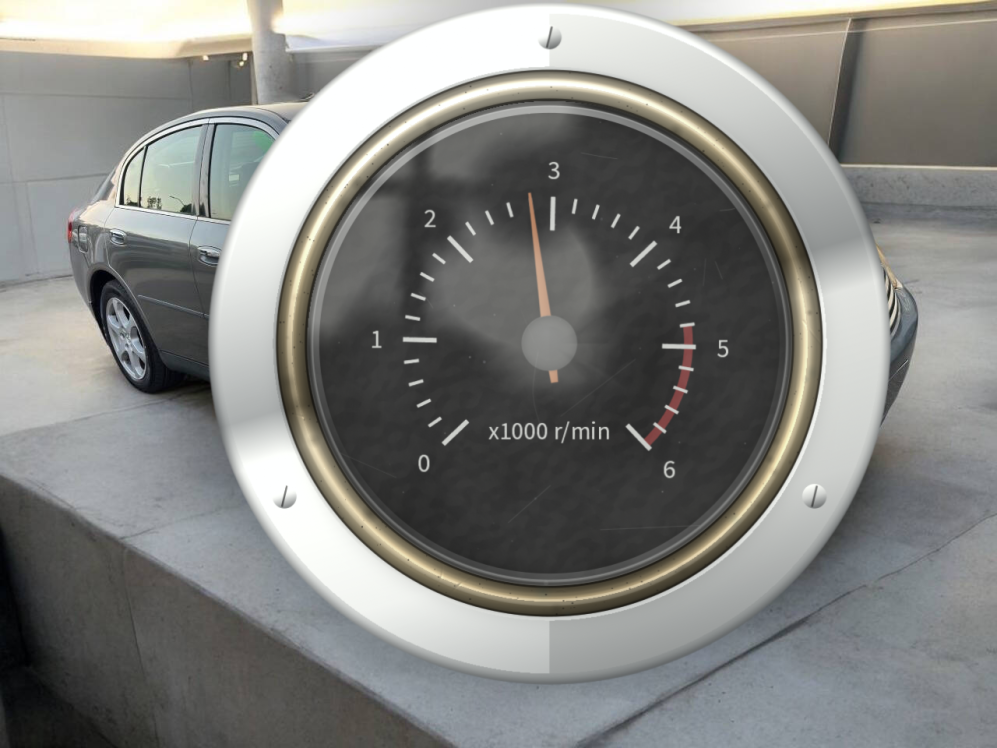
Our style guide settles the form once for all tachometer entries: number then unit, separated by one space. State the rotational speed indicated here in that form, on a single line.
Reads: 2800 rpm
